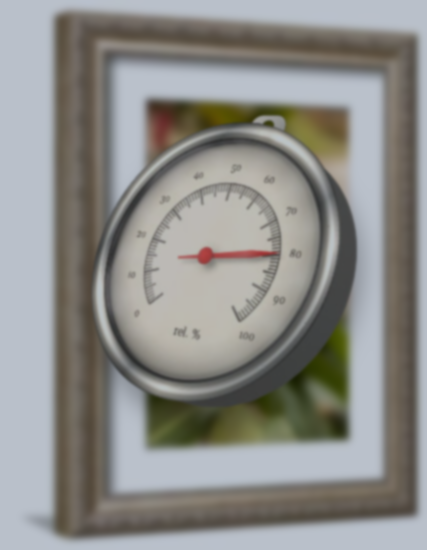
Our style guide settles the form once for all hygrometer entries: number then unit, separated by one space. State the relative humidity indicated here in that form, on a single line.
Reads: 80 %
